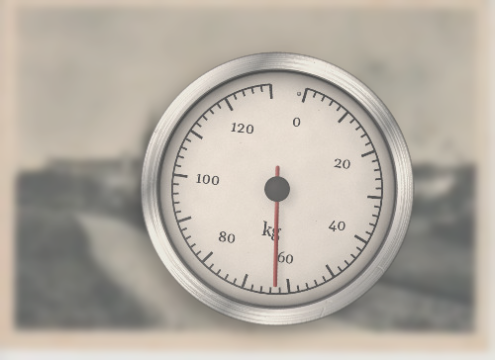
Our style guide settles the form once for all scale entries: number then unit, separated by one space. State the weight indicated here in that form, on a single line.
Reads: 63 kg
